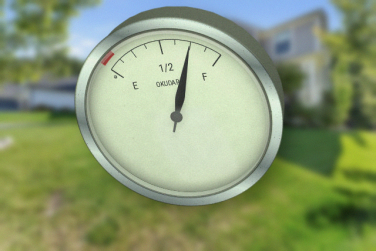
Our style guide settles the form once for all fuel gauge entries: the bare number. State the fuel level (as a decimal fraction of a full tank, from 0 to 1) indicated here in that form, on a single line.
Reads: 0.75
